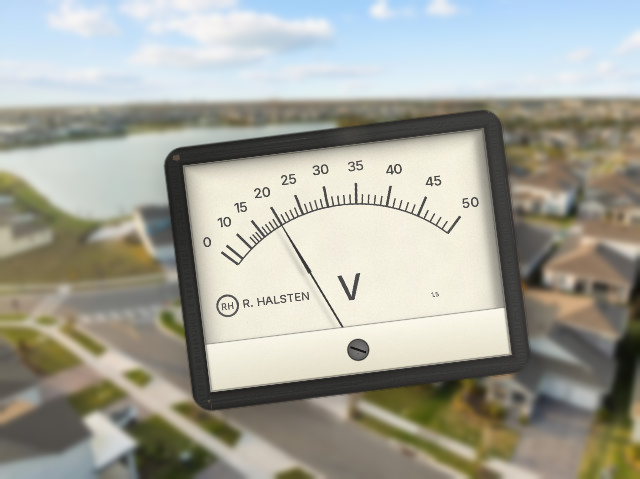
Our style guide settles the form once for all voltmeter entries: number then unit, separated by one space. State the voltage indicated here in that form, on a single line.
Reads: 20 V
